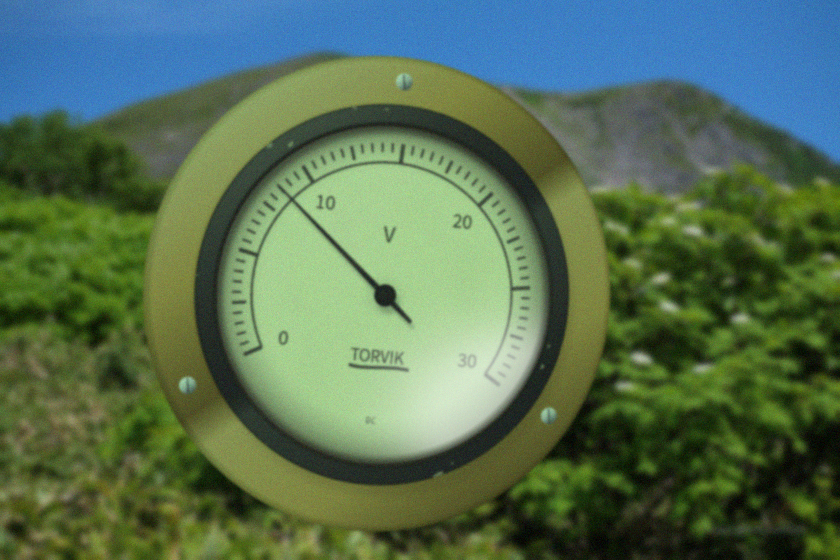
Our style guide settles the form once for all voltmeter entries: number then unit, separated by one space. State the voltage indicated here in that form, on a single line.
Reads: 8.5 V
